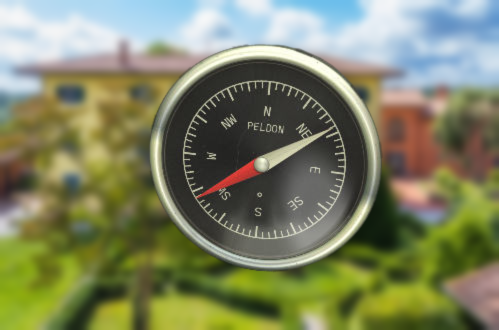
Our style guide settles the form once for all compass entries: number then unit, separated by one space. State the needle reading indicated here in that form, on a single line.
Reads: 235 °
